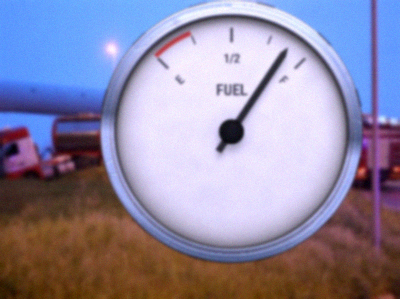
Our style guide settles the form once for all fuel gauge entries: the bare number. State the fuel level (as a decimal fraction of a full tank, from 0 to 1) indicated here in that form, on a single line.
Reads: 0.875
